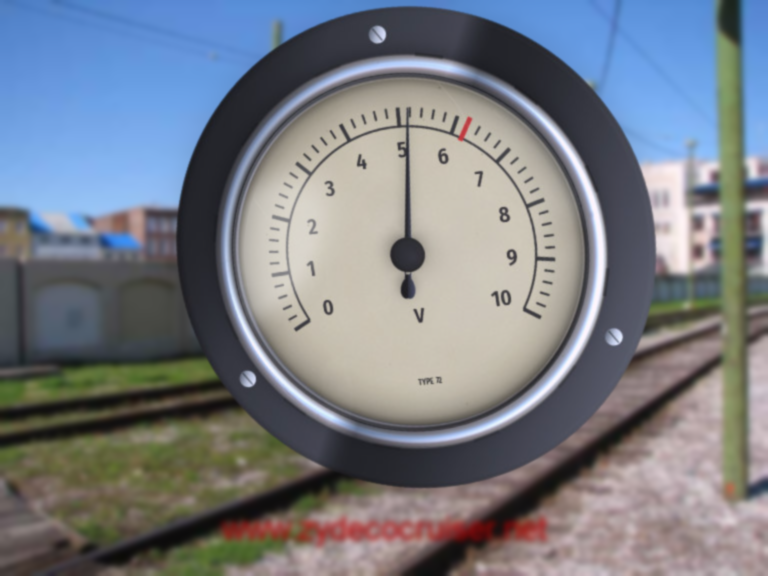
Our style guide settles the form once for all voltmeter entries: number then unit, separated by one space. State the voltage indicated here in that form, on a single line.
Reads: 5.2 V
